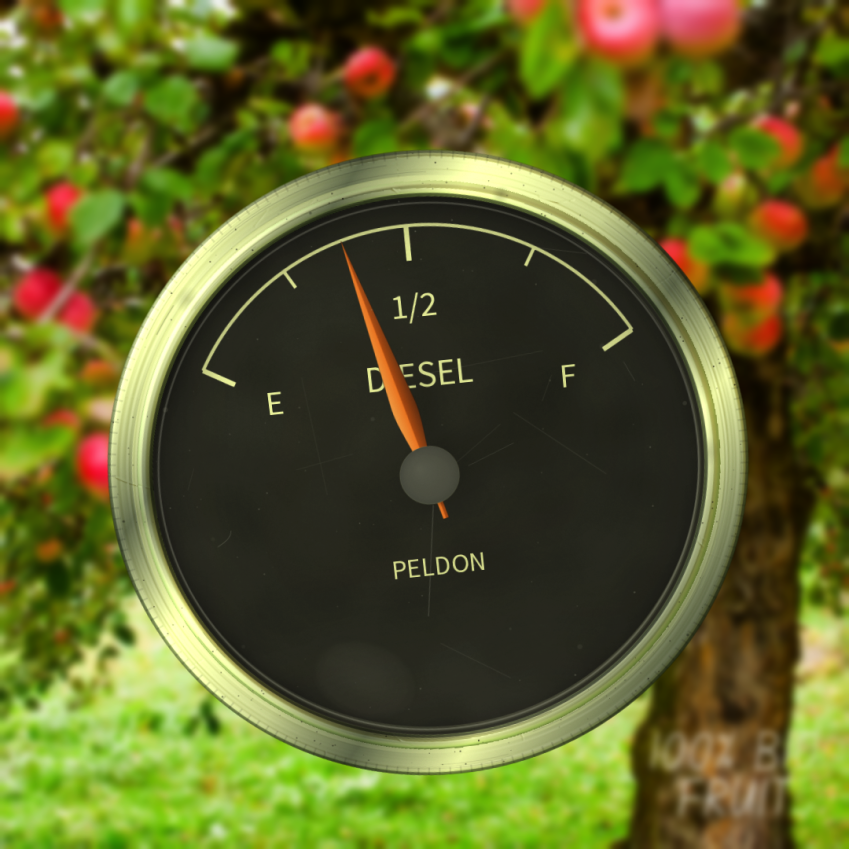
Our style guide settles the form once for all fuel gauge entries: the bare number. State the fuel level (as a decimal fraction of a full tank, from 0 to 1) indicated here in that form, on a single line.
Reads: 0.375
